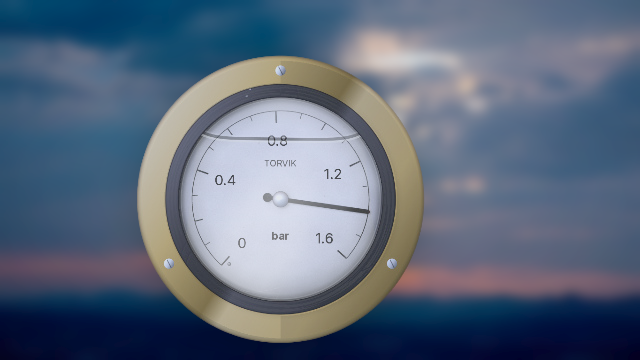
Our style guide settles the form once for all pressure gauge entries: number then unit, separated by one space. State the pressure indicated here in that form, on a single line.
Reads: 1.4 bar
